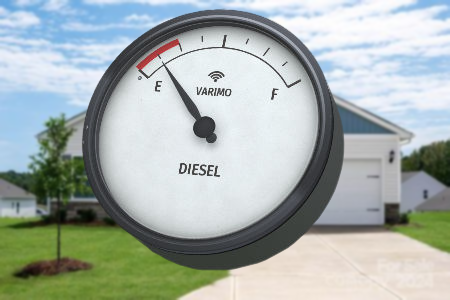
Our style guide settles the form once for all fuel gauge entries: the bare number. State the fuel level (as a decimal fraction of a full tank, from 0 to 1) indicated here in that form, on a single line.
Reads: 0.125
